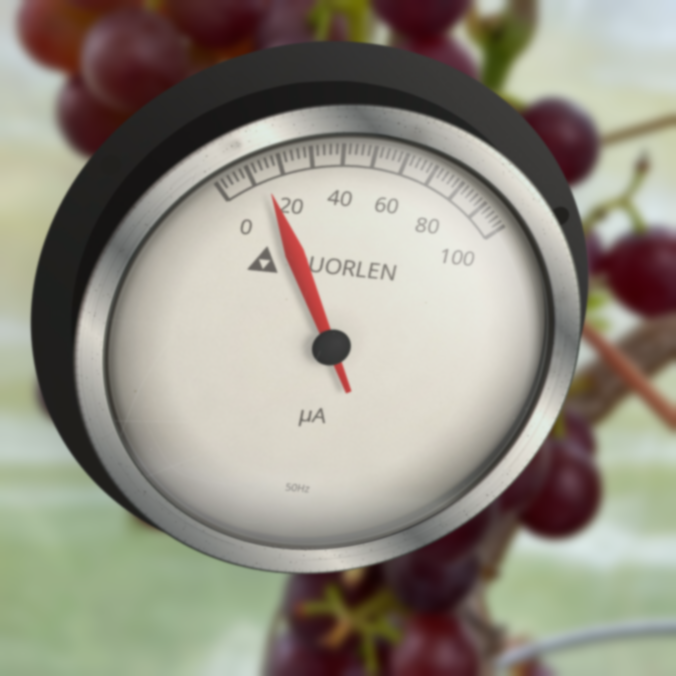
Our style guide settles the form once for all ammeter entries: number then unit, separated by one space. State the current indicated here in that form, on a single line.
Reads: 14 µA
